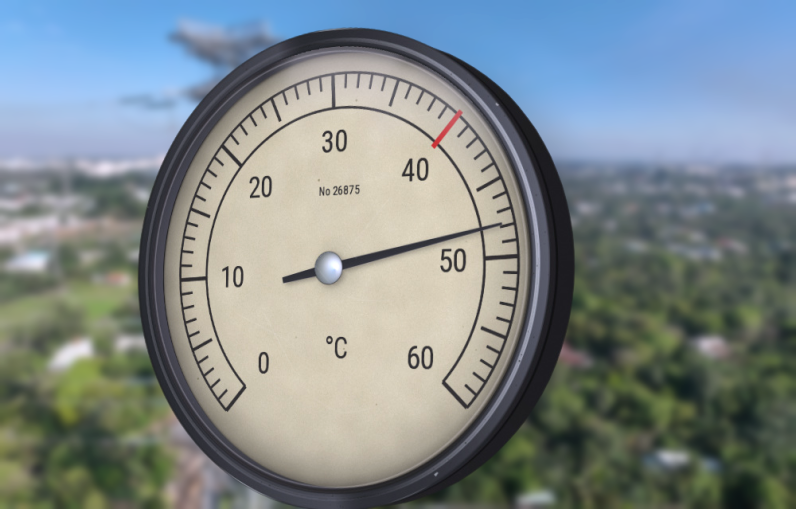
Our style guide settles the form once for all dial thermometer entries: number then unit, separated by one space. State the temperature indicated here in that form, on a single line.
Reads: 48 °C
